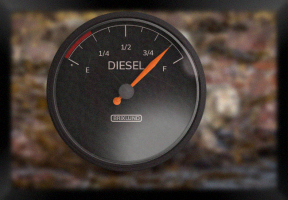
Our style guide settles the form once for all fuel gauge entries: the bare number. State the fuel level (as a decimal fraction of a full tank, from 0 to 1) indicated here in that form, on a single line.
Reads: 0.875
